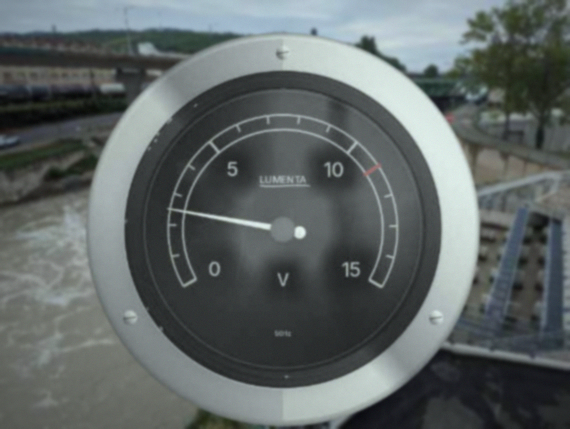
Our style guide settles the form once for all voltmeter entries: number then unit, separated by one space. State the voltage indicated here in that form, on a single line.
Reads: 2.5 V
